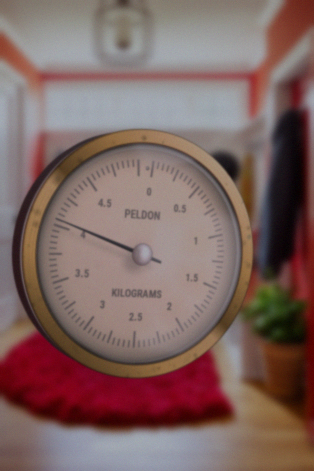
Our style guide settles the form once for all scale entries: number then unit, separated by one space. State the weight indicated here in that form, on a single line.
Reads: 4.05 kg
